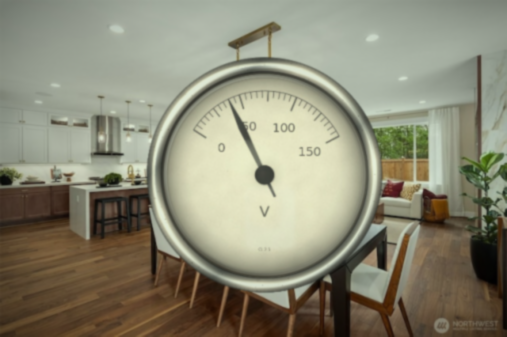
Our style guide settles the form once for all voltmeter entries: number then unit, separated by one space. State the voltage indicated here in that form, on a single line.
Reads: 40 V
